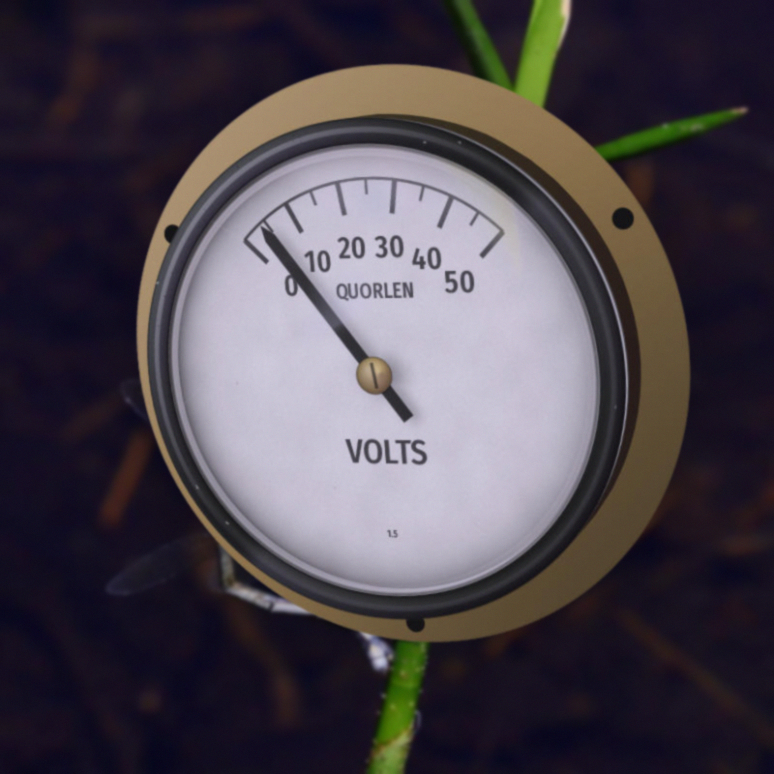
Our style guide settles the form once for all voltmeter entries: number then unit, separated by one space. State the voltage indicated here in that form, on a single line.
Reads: 5 V
